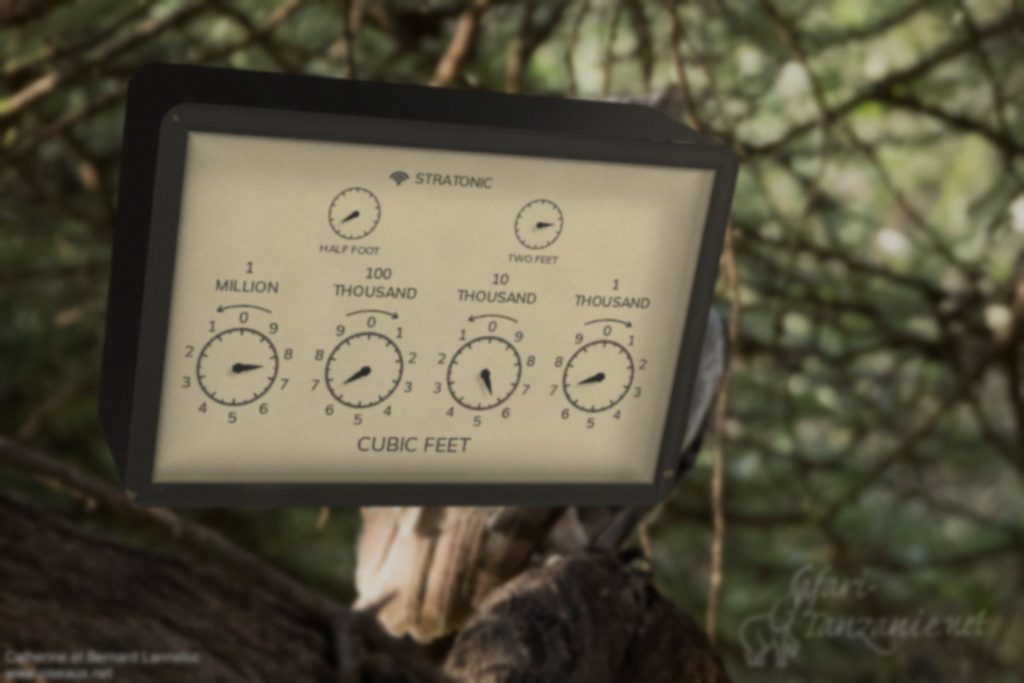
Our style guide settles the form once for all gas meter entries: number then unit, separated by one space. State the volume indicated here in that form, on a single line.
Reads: 765700 ft³
